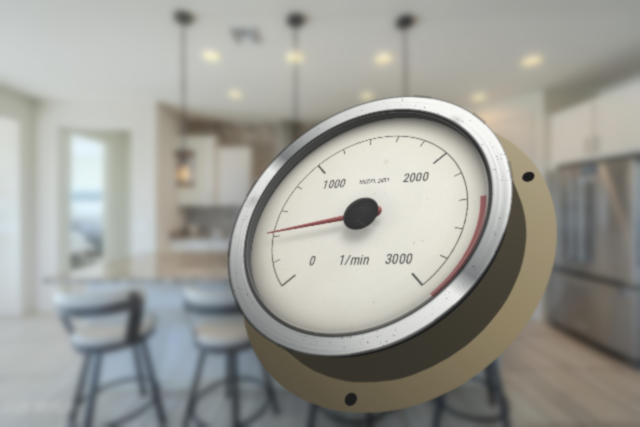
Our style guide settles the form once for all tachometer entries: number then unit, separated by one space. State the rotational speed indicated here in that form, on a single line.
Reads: 400 rpm
